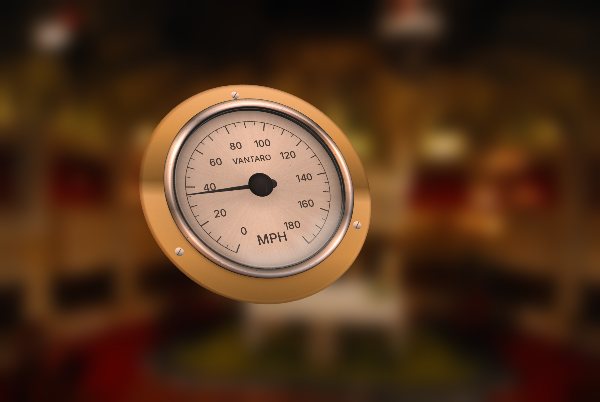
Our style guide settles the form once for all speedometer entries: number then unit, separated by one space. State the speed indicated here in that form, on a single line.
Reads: 35 mph
